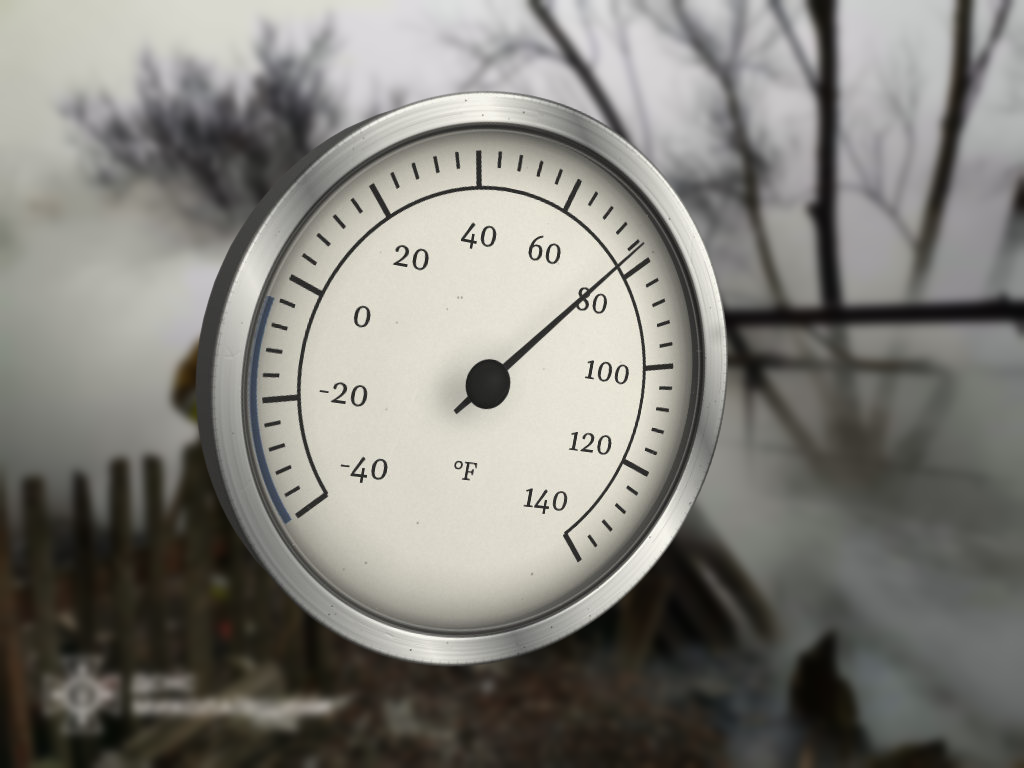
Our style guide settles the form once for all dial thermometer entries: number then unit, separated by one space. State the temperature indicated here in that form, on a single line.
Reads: 76 °F
